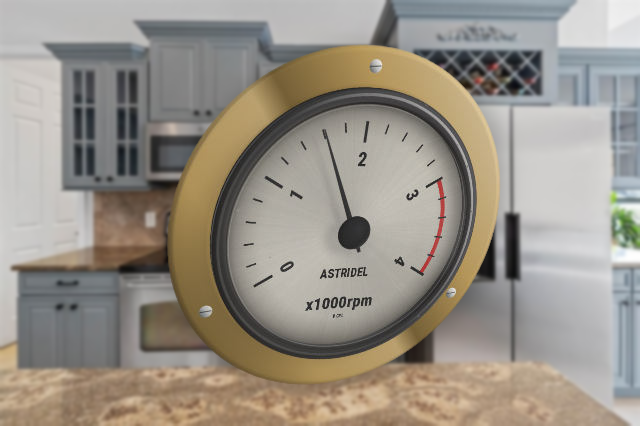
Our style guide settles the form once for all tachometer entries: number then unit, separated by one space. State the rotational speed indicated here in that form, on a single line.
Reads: 1600 rpm
